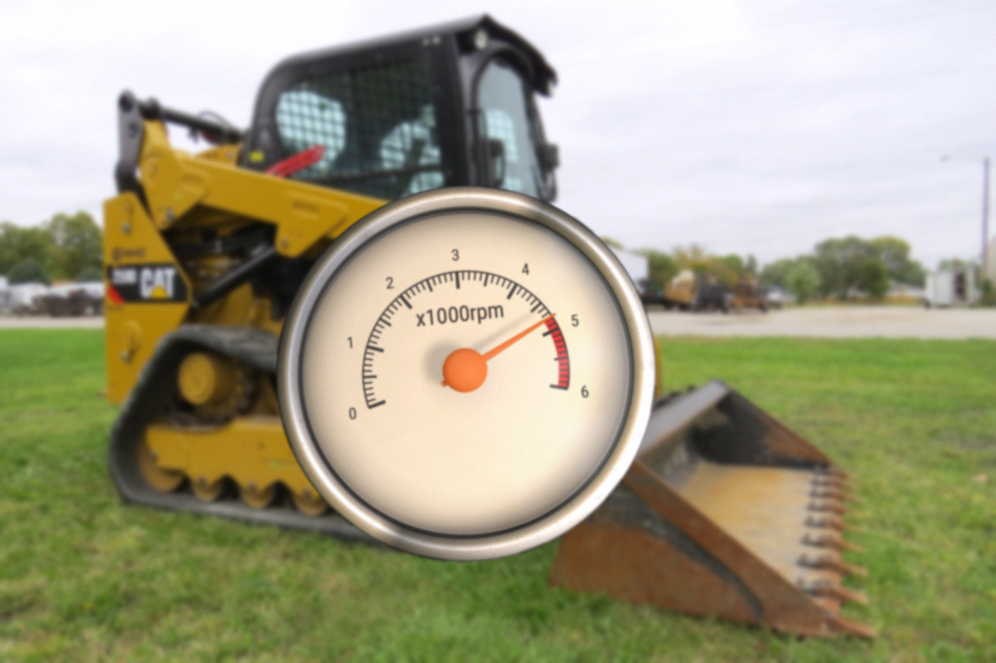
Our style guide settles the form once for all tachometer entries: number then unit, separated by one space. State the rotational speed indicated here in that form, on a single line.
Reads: 4800 rpm
